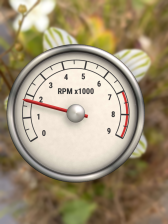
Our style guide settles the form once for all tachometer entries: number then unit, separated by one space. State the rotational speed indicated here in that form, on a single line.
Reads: 1750 rpm
